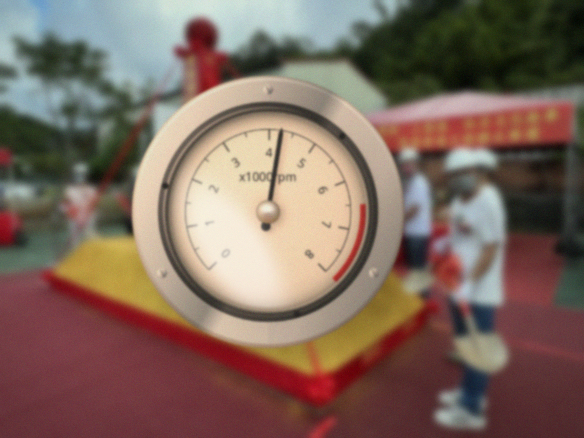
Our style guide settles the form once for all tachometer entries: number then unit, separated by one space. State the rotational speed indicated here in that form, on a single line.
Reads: 4250 rpm
